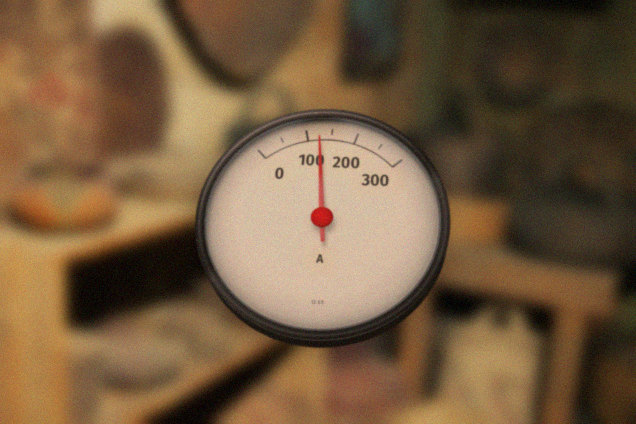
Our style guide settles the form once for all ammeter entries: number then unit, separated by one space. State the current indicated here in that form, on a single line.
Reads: 125 A
